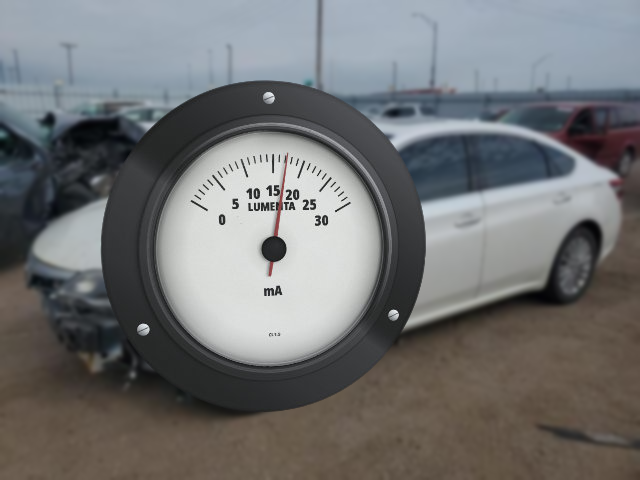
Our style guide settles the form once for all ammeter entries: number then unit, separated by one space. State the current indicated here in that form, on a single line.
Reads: 17 mA
